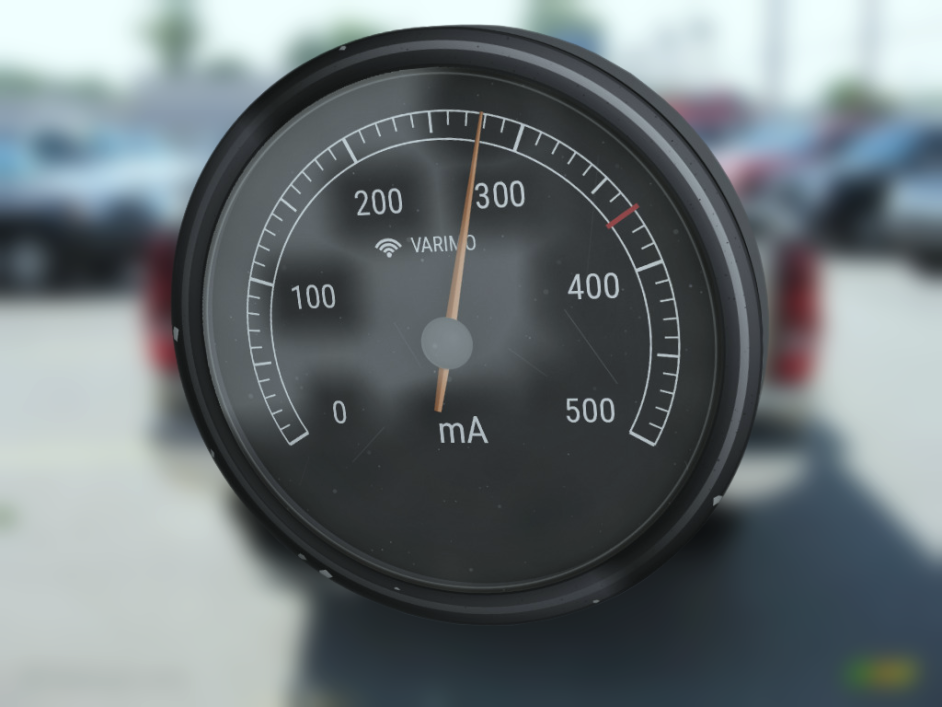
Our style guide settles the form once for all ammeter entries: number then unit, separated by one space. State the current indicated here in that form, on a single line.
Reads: 280 mA
